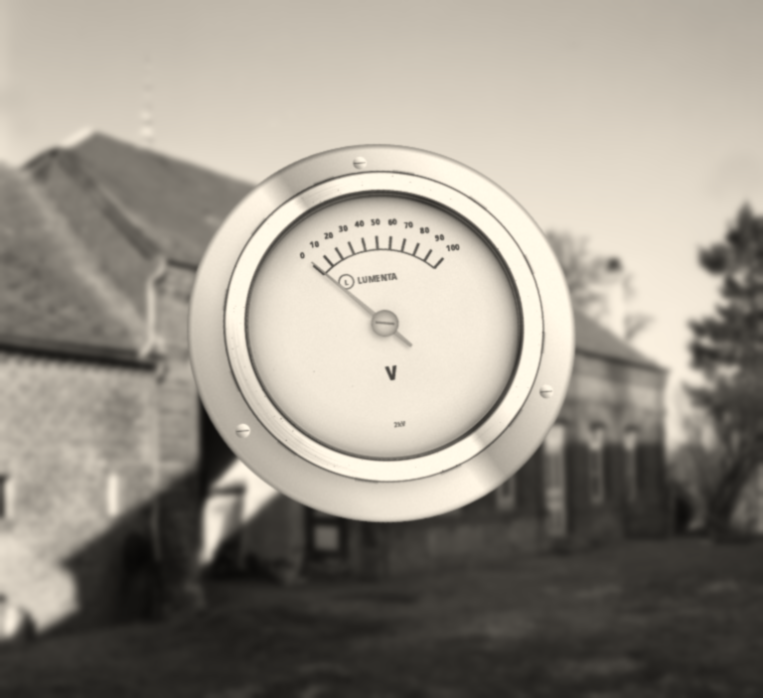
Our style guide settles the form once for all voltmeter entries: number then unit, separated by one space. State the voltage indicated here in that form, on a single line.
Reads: 0 V
